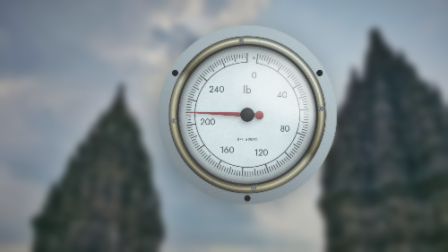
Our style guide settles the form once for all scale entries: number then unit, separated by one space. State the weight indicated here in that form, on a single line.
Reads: 210 lb
